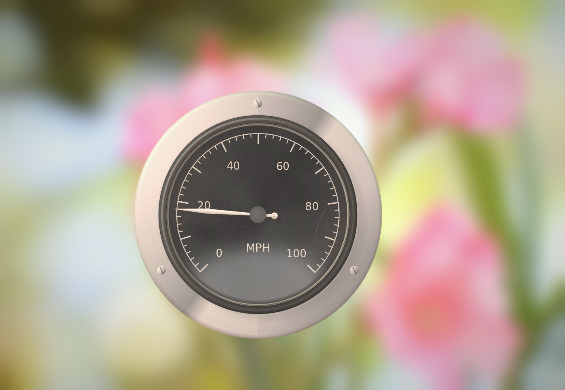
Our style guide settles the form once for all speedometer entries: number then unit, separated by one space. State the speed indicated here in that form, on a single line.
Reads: 18 mph
